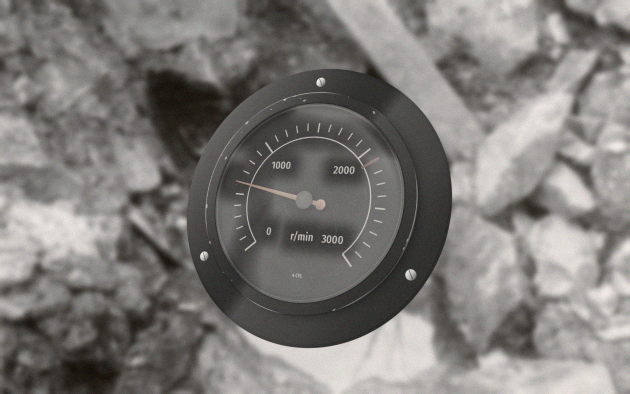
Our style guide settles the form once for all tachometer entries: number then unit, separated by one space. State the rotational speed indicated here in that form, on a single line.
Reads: 600 rpm
